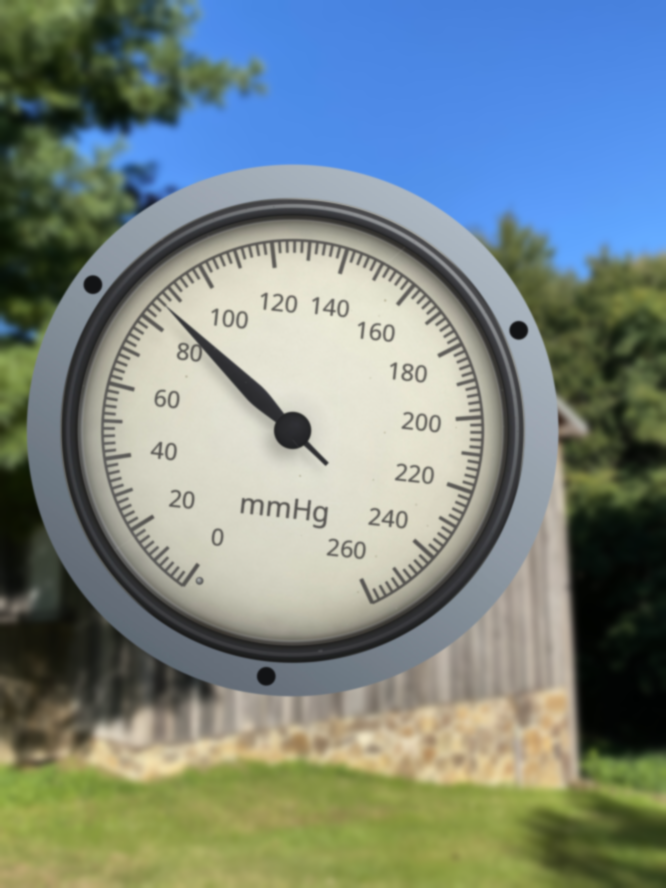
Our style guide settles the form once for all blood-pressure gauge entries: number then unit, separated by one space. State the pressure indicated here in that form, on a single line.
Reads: 86 mmHg
